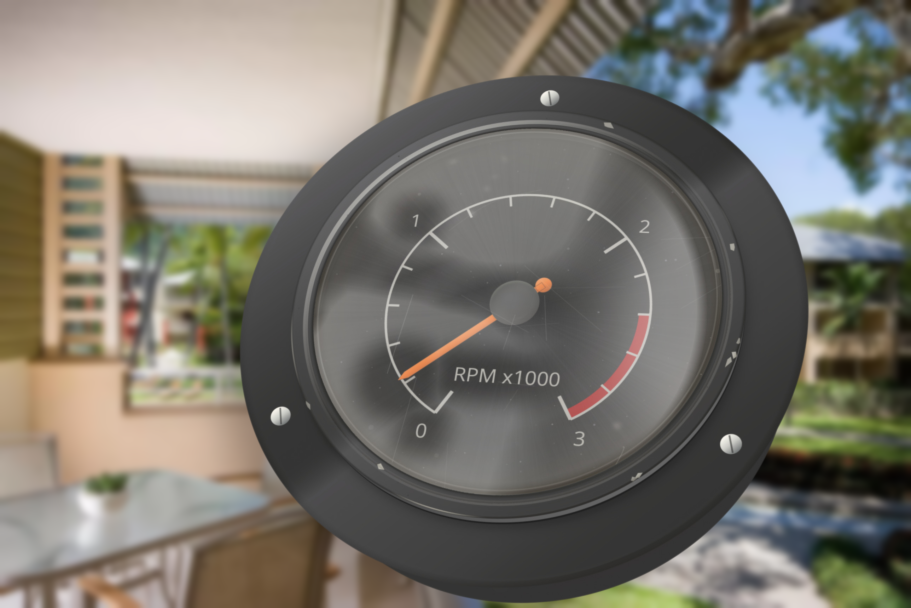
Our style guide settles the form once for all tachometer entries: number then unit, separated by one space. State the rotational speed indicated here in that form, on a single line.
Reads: 200 rpm
